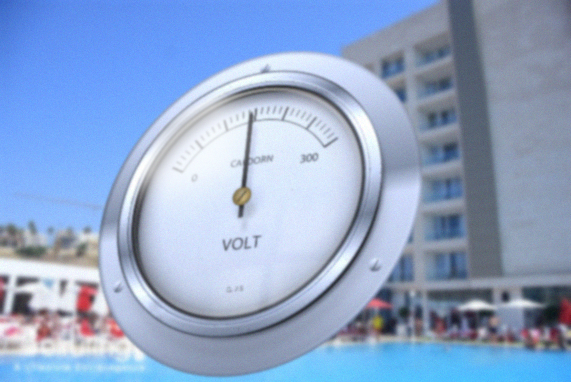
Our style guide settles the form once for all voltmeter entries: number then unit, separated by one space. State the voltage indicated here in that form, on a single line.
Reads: 150 V
